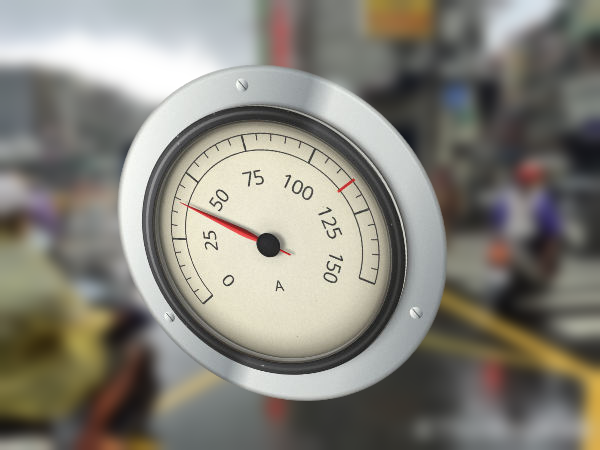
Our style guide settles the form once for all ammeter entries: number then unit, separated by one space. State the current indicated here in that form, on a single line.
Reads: 40 A
